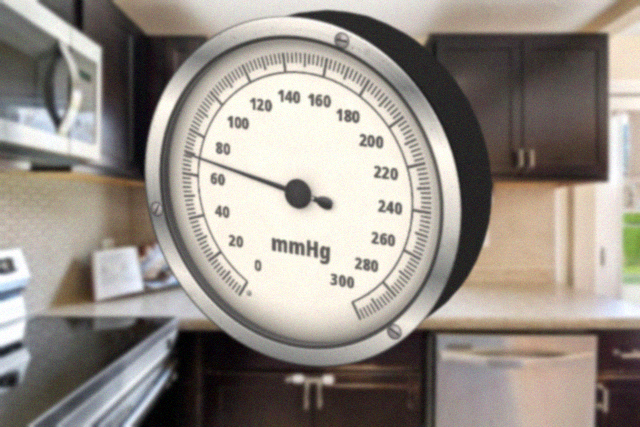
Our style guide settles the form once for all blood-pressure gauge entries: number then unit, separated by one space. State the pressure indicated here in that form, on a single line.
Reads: 70 mmHg
